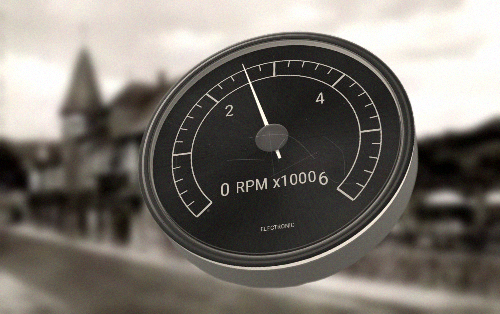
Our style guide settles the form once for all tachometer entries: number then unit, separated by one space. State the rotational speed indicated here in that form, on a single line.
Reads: 2600 rpm
